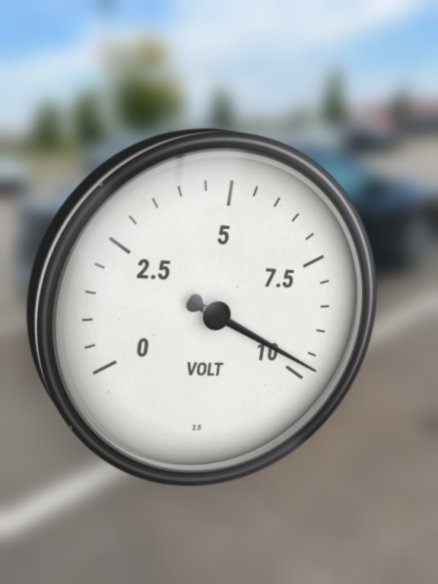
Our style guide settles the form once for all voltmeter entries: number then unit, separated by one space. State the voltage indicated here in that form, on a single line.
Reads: 9.75 V
